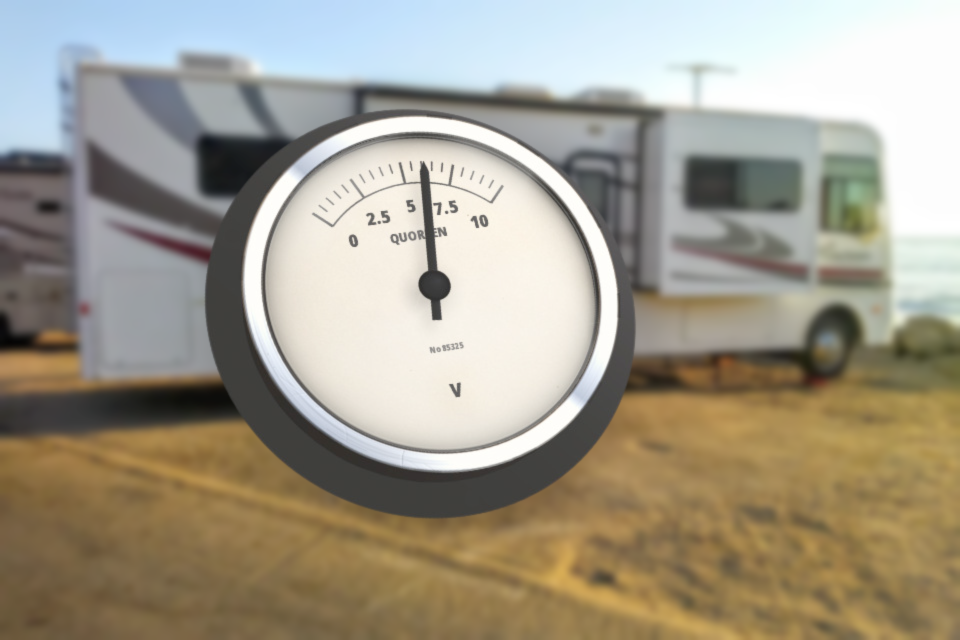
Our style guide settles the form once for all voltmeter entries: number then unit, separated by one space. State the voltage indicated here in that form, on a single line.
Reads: 6 V
